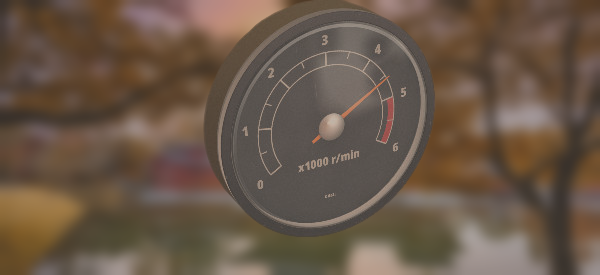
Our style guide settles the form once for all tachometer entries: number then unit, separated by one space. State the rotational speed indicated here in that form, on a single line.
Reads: 4500 rpm
